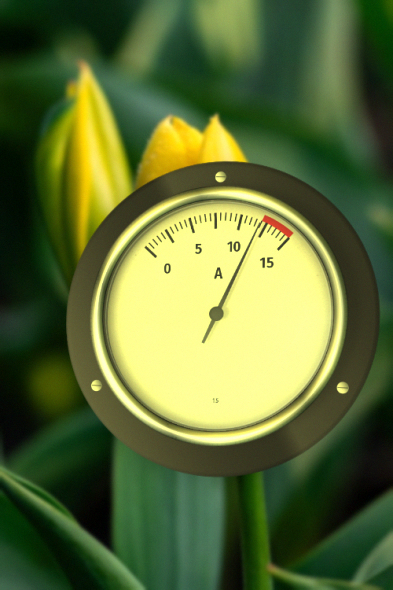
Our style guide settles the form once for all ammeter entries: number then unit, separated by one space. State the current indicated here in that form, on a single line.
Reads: 12 A
